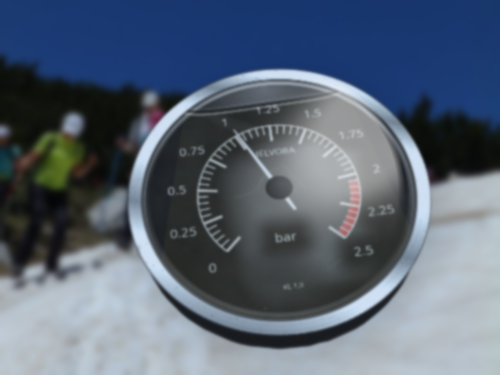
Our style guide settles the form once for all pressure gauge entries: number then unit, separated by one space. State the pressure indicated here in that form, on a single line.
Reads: 1 bar
